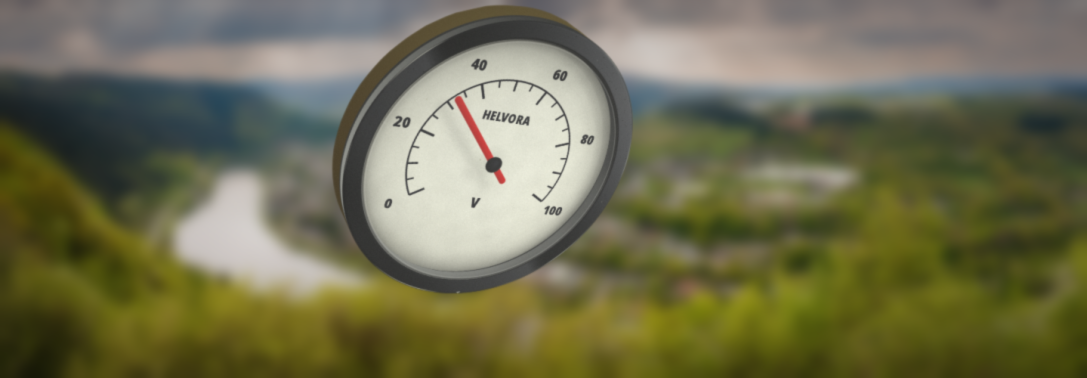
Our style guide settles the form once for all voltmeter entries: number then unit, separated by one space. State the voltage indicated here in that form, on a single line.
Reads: 32.5 V
